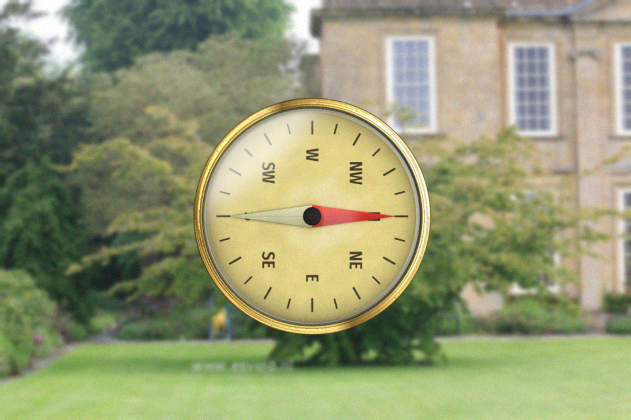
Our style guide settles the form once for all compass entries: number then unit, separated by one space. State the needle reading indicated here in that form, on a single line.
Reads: 0 °
